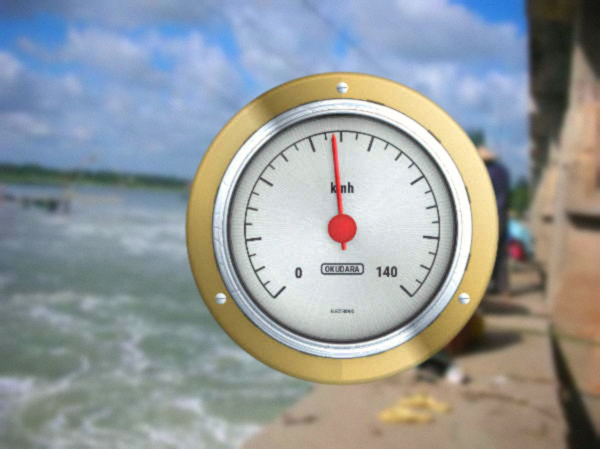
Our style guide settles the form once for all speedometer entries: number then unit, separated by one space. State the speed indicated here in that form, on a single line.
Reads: 67.5 km/h
